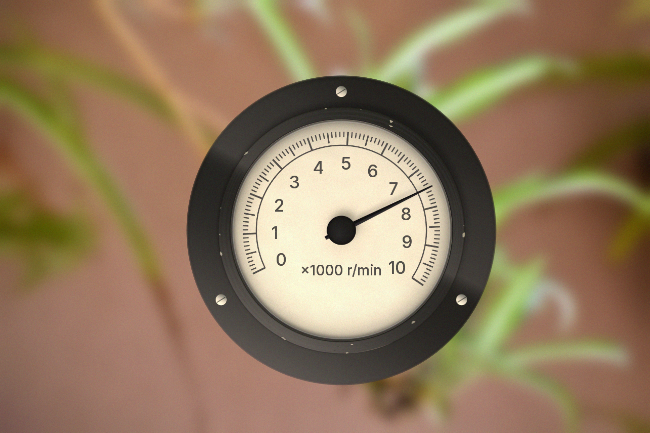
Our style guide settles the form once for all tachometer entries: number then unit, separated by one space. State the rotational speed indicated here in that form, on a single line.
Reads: 7500 rpm
